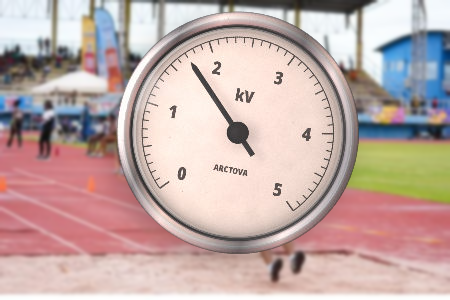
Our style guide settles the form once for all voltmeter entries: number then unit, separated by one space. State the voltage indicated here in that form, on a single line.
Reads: 1.7 kV
